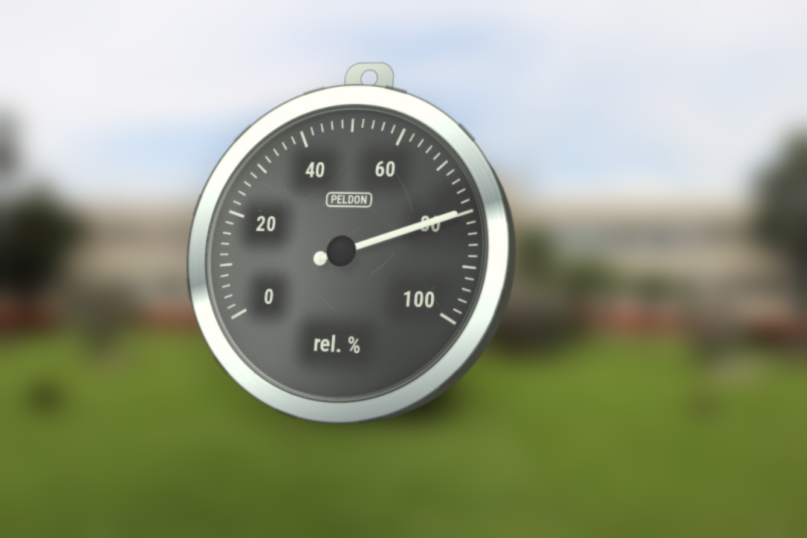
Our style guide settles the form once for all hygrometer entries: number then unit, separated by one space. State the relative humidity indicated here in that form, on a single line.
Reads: 80 %
